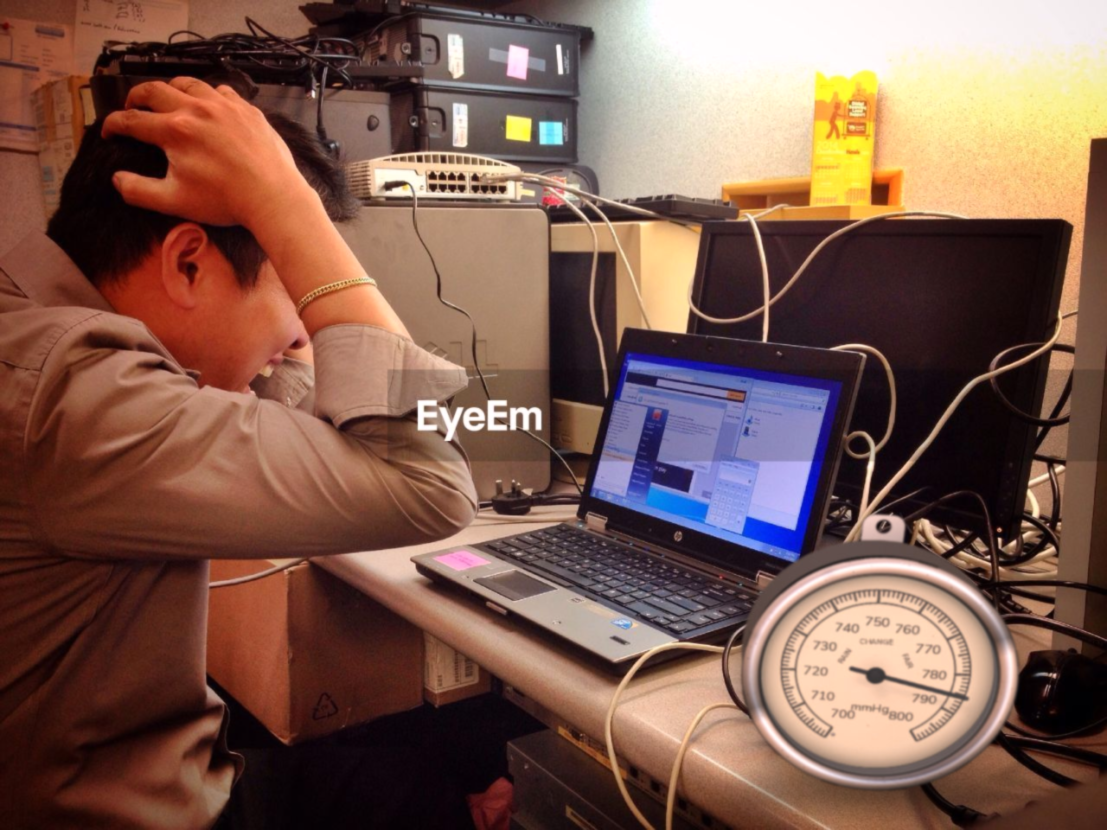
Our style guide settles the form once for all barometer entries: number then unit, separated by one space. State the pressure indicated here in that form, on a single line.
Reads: 785 mmHg
